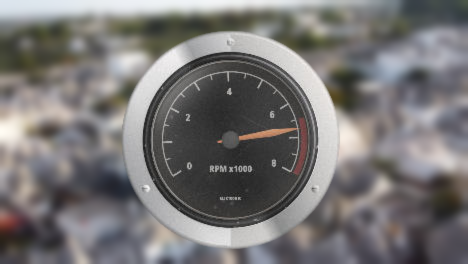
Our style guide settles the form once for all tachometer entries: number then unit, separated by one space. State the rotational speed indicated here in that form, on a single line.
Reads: 6750 rpm
